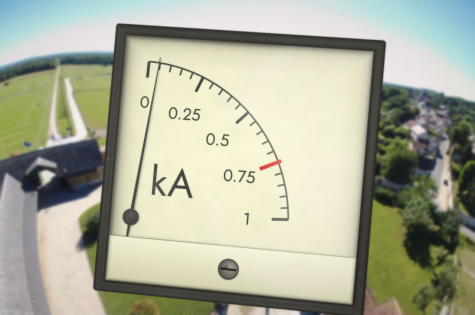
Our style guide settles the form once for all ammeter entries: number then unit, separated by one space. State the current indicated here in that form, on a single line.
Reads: 0.05 kA
